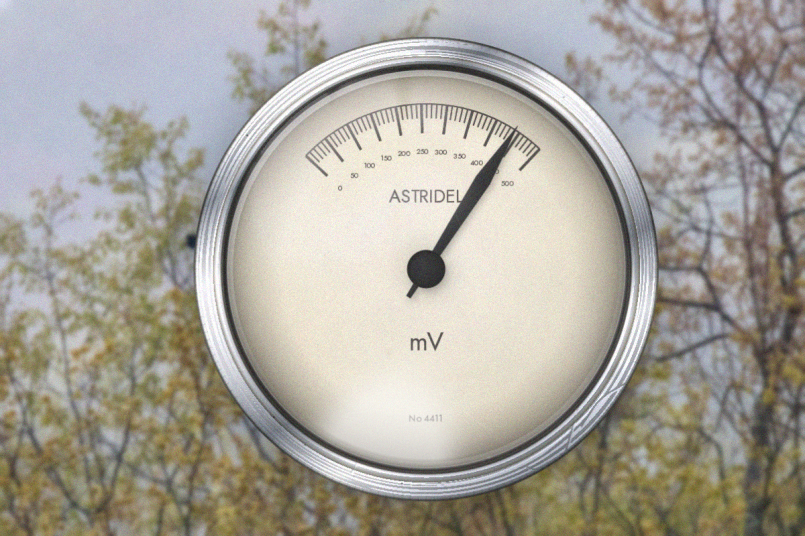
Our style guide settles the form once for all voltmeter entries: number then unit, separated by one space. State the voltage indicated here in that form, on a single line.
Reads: 440 mV
